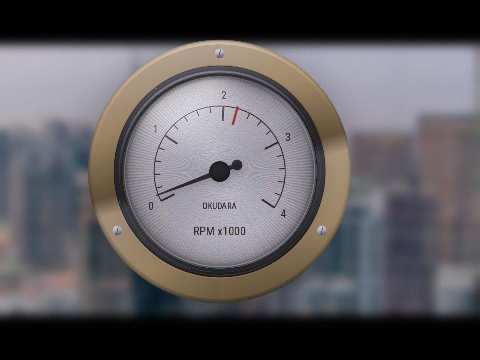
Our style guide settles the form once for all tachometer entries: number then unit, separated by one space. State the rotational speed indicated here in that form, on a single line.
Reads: 100 rpm
